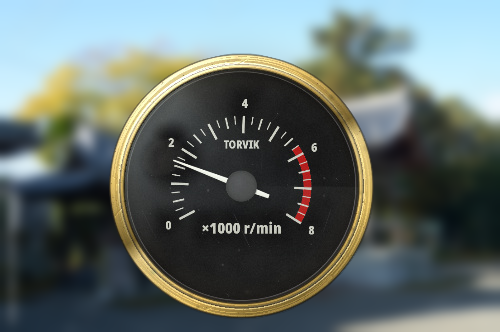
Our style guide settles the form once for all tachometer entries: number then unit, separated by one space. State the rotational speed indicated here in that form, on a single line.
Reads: 1625 rpm
